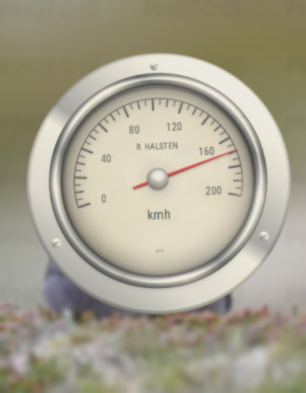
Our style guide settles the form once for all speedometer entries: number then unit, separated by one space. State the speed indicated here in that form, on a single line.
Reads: 170 km/h
